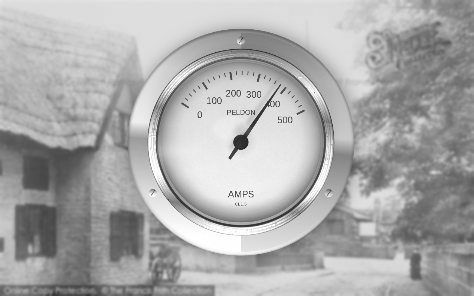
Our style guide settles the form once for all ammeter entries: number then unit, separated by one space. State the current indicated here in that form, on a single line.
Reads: 380 A
